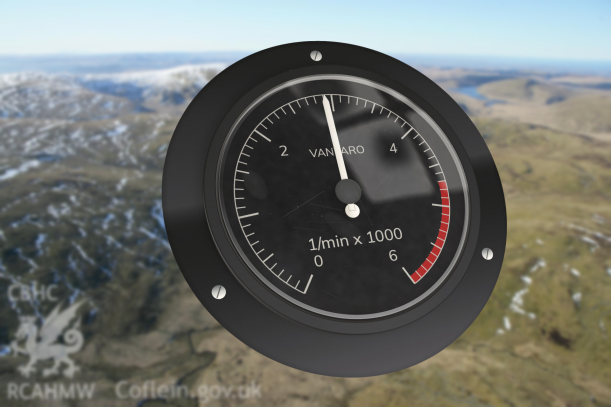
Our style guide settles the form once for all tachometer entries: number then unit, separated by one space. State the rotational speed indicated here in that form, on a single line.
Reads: 2900 rpm
